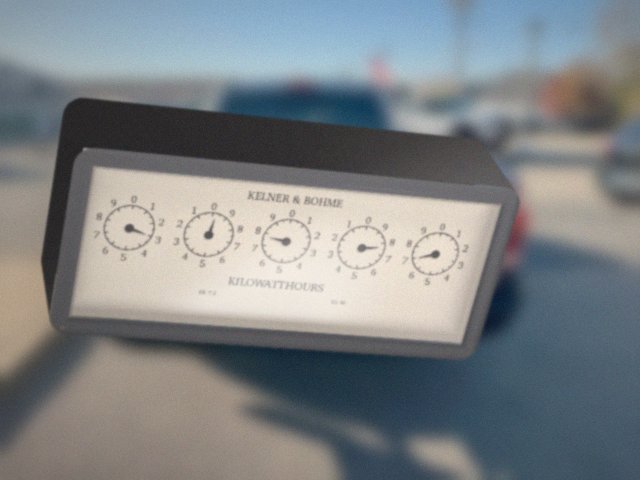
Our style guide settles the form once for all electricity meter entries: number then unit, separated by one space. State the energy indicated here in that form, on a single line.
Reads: 29777 kWh
